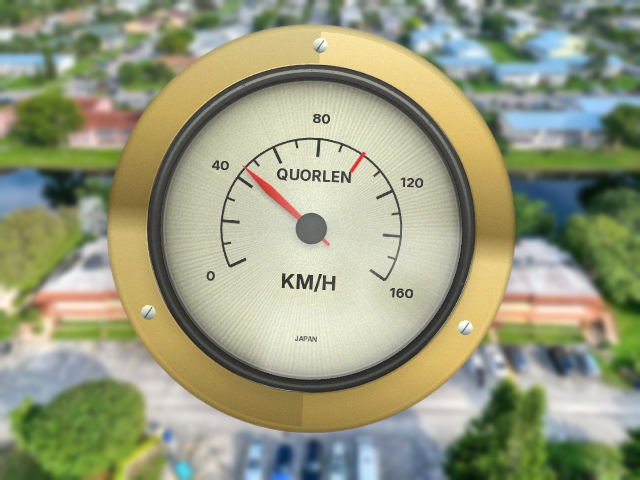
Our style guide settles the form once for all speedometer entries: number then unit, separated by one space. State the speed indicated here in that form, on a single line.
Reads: 45 km/h
